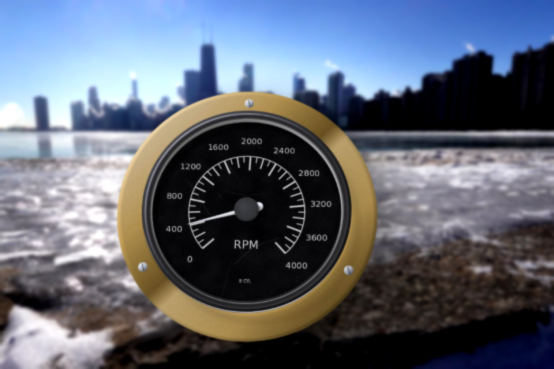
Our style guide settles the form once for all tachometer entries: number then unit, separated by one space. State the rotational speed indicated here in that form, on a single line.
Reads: 400 rpm
